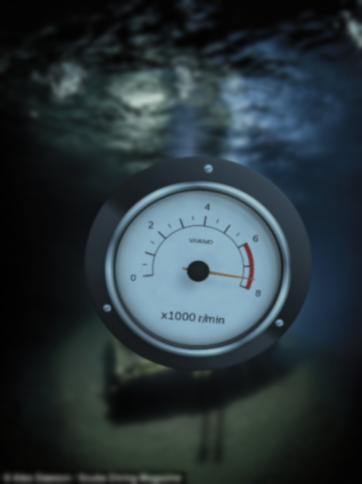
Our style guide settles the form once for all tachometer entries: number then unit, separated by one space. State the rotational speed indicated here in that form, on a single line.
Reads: 7500 rpm
